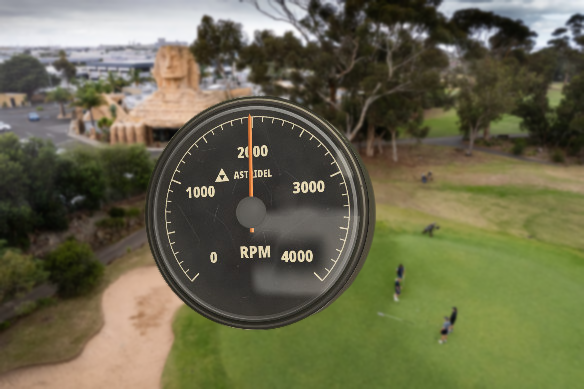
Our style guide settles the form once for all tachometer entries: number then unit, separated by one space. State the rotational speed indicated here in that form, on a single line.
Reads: 2000 rpm
